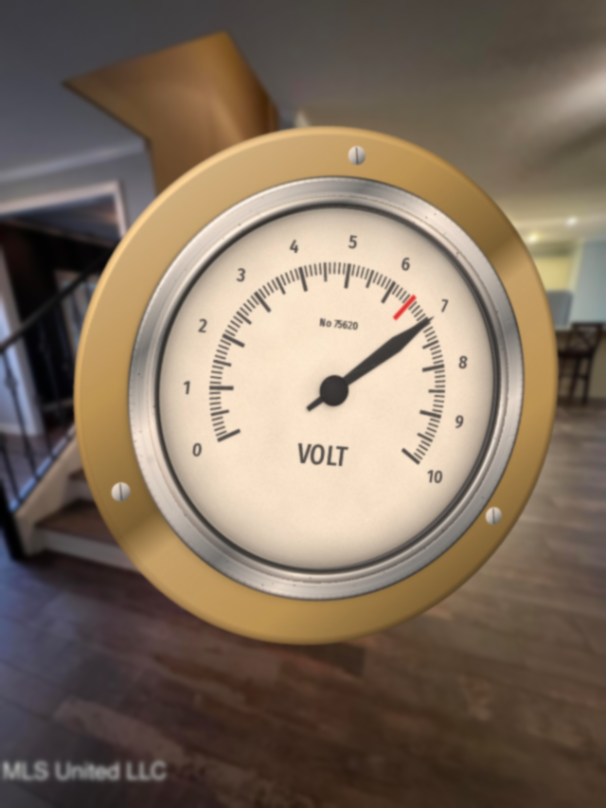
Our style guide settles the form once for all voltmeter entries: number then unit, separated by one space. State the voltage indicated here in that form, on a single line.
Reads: 7 V
